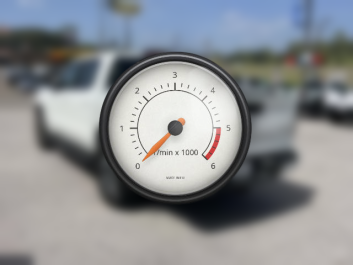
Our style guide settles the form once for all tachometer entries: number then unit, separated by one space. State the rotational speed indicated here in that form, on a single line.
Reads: 0 rpm
